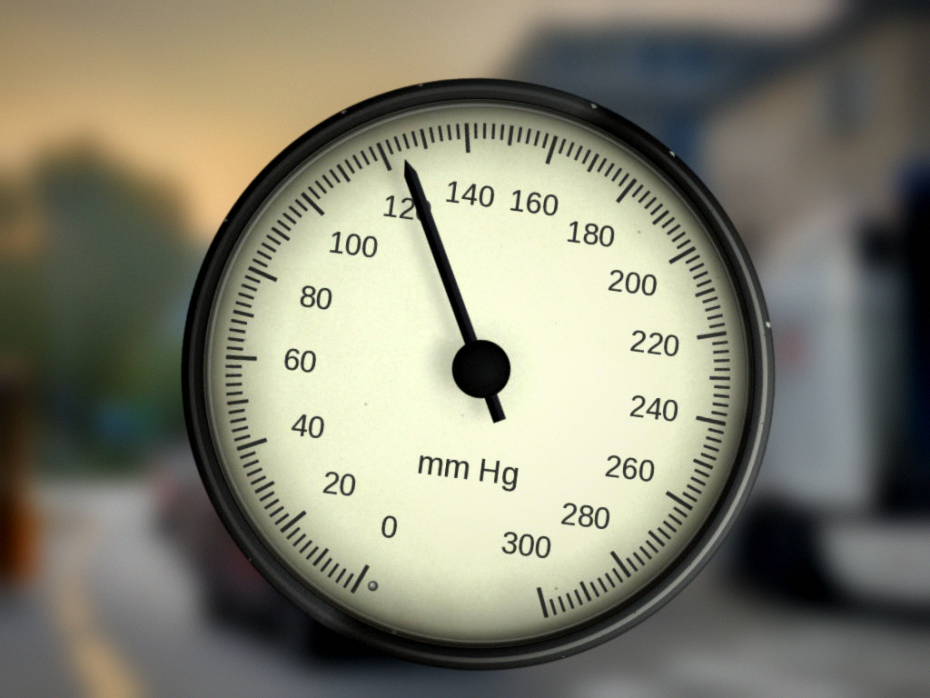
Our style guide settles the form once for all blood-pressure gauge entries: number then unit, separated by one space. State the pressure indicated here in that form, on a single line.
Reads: 124 mmHg
